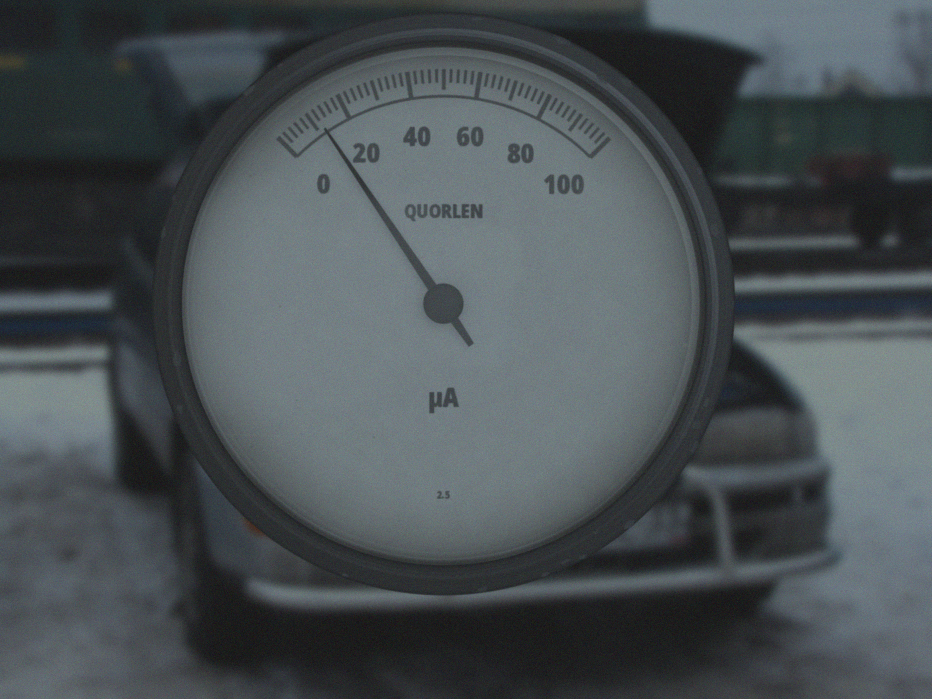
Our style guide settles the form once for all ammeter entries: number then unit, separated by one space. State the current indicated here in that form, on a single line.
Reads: 12 µA
